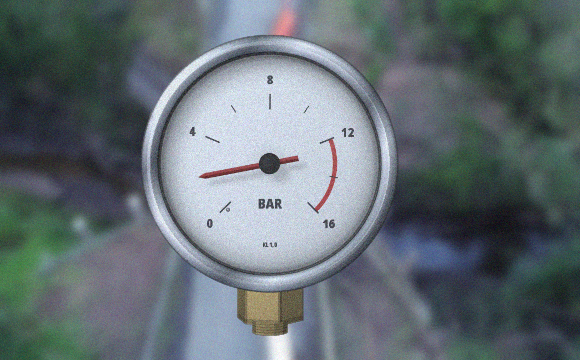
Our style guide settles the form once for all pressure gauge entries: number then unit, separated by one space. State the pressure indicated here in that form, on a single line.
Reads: 2 bar
